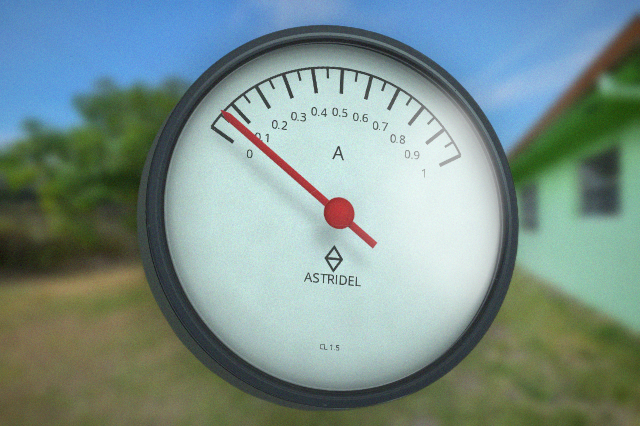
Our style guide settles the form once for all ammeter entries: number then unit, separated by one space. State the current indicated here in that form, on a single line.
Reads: 0.05 A
